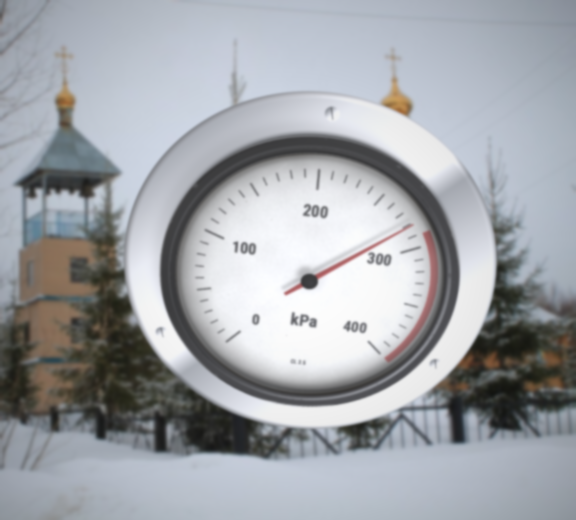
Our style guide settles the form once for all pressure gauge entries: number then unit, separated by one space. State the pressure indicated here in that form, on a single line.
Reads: 280 kPa
